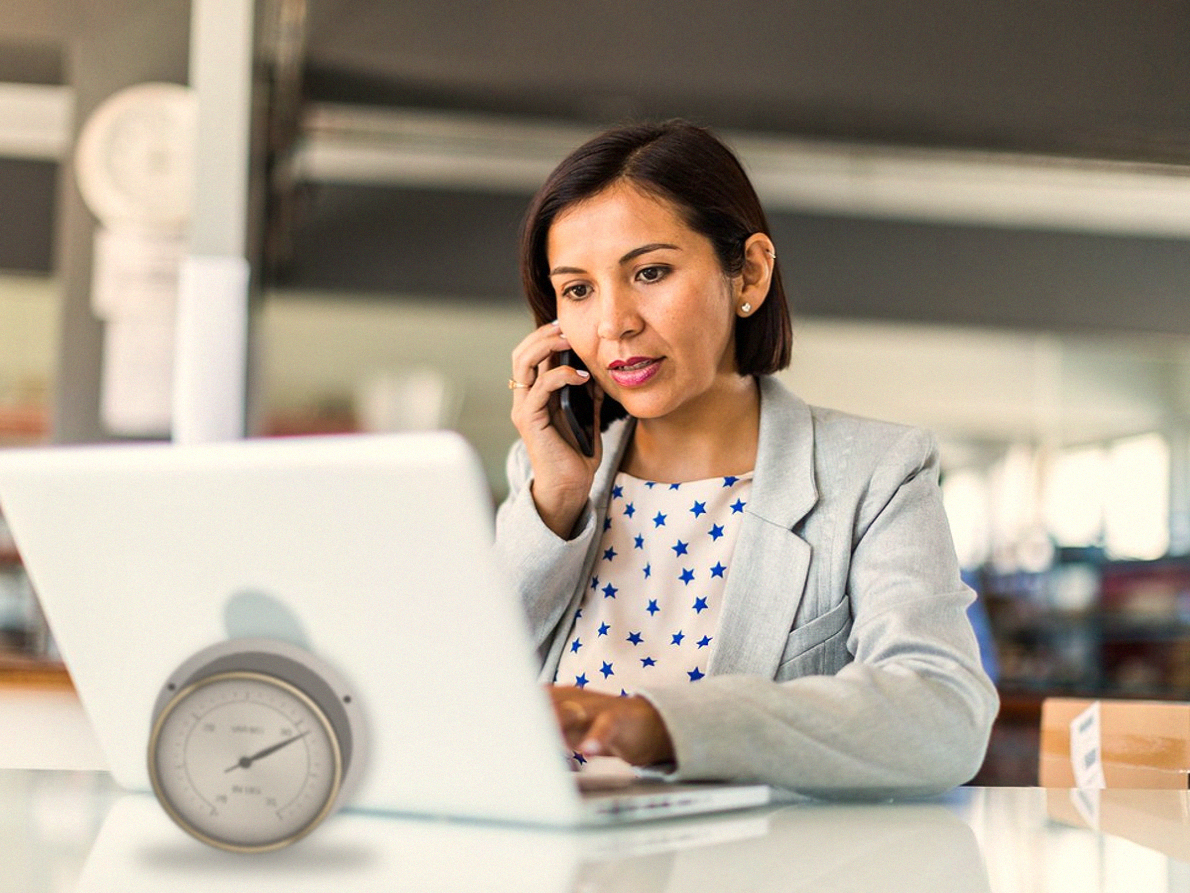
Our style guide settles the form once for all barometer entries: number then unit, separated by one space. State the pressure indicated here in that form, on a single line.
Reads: 30.1 inHg
